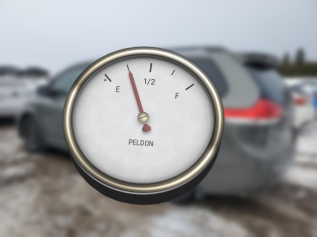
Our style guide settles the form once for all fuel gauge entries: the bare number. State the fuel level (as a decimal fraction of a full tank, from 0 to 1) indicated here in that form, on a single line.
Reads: 0.25
